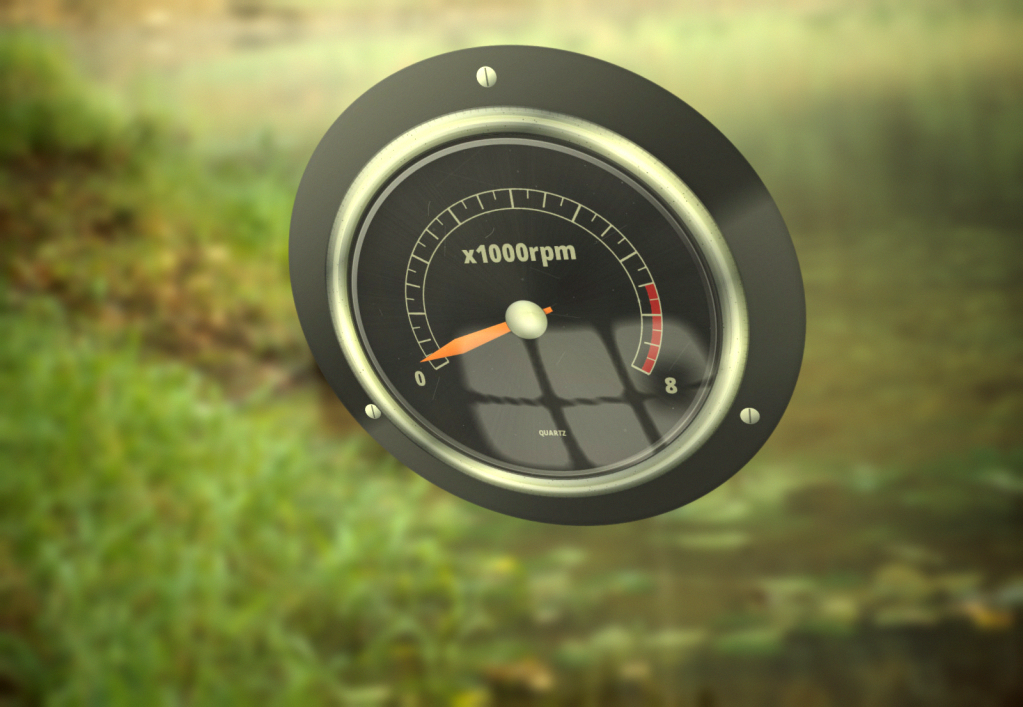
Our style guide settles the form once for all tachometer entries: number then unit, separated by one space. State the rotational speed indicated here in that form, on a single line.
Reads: 250 rpm
